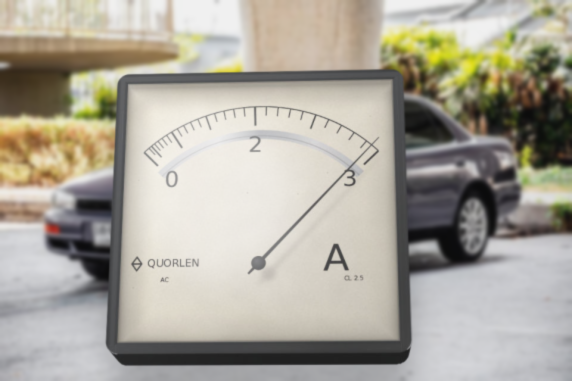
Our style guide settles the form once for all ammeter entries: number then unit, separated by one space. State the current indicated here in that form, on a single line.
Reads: 2.95 A
